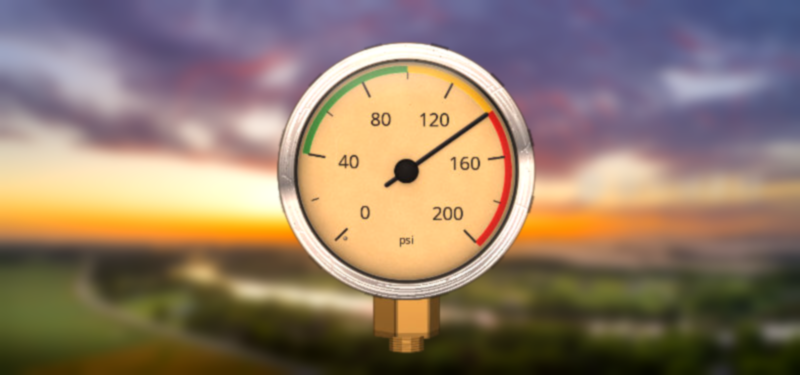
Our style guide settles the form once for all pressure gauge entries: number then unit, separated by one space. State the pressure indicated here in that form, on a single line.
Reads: 140 psi
